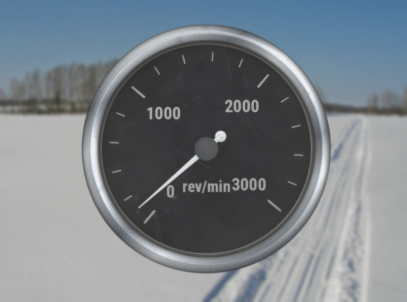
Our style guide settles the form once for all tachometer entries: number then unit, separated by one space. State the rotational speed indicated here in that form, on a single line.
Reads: 100 rpm
